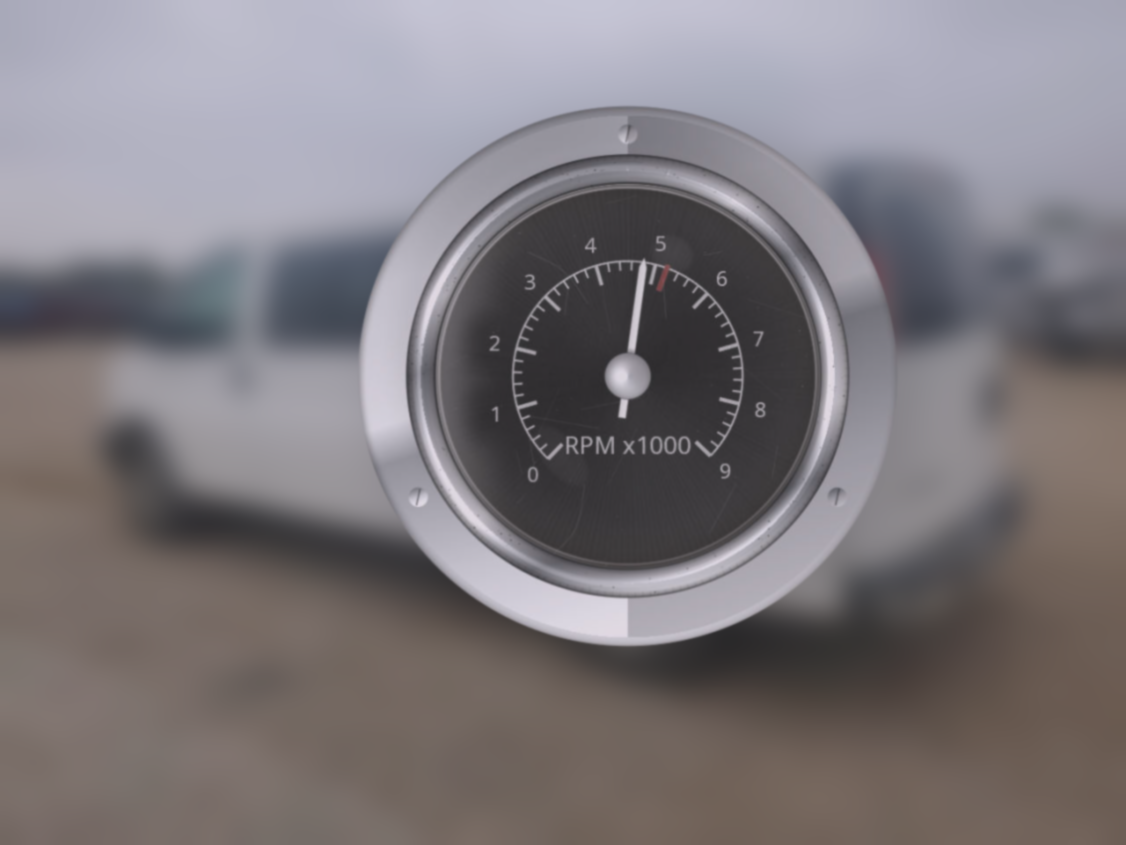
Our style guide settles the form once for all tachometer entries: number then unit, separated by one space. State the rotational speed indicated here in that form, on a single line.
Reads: 4800 rpm
